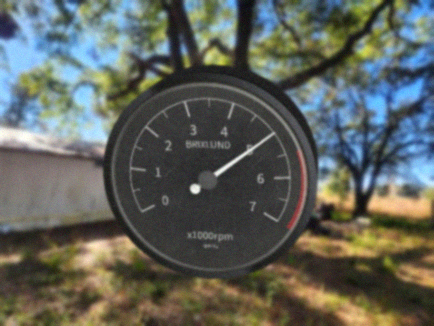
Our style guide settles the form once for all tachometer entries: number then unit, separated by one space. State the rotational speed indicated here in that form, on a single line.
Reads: 5000 rpm
